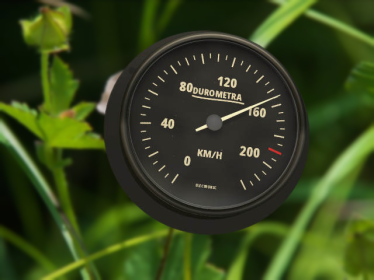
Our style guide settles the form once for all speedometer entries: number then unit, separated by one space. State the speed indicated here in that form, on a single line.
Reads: 155 km/h
